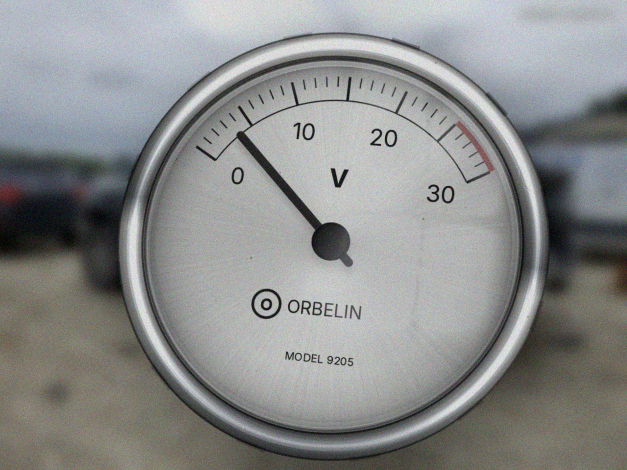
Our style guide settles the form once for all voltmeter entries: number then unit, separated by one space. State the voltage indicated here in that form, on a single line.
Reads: 3.5 V
